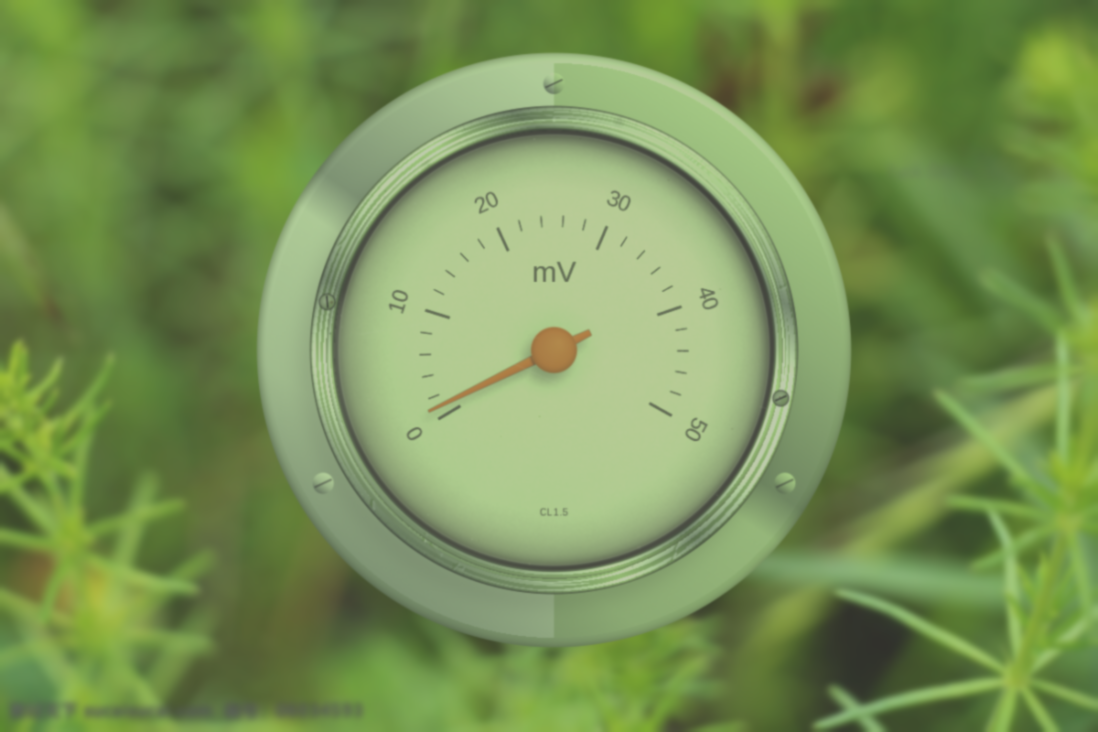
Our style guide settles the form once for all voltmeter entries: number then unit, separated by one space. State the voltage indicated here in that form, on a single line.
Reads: 1 mV
